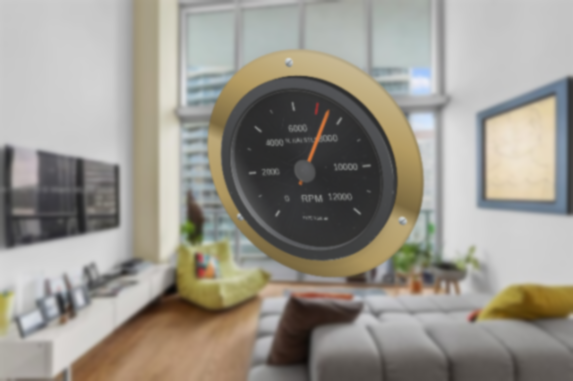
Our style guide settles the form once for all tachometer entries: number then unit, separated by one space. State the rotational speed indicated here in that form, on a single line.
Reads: 7500 rpm
